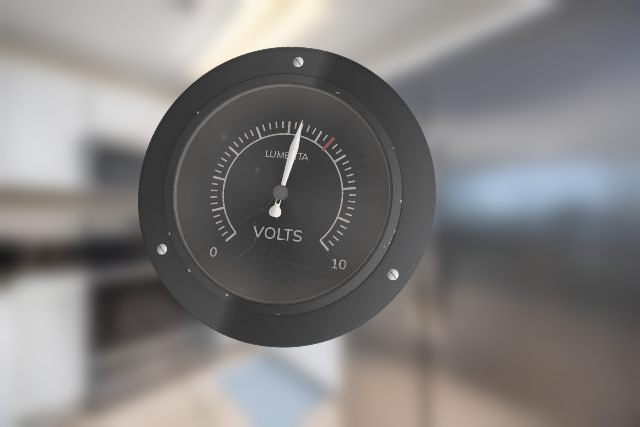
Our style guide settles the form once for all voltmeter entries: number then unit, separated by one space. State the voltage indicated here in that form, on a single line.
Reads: 5.4 V
